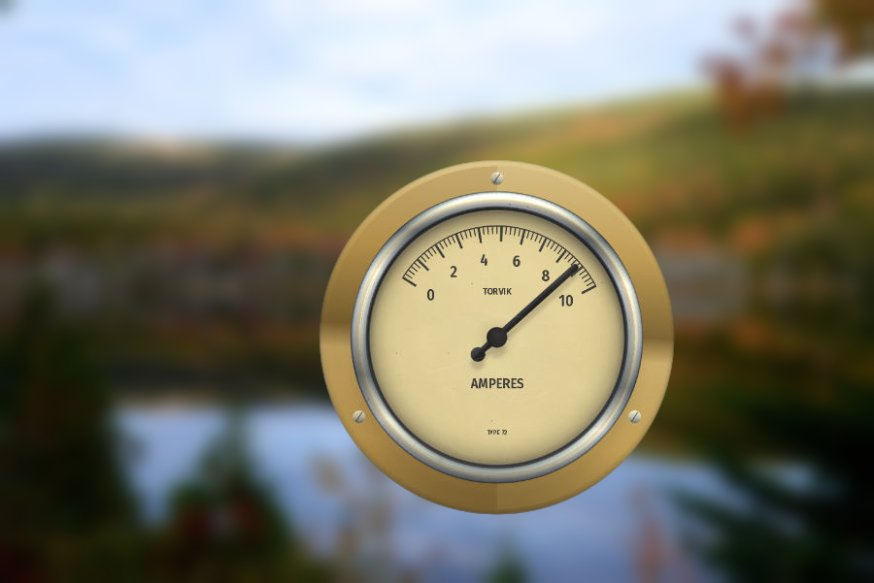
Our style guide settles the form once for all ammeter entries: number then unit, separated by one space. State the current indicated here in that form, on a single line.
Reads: 8.8 A
